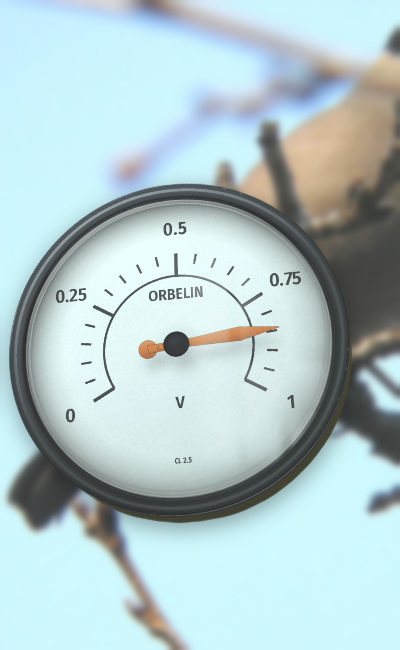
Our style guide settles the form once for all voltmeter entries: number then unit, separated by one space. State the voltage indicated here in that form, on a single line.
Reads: 0.85 V
